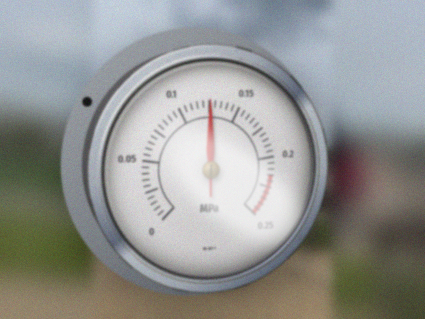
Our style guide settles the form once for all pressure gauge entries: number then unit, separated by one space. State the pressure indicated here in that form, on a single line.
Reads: 0.125 MPa
